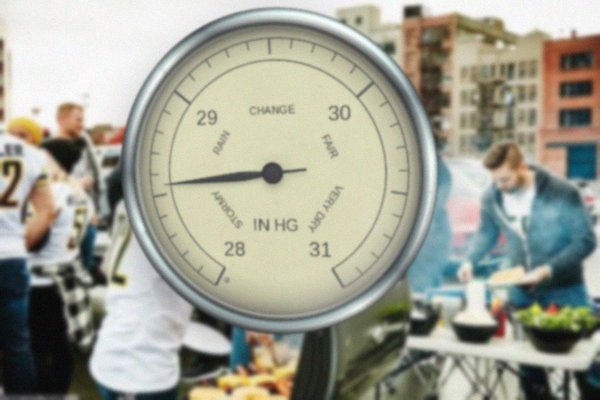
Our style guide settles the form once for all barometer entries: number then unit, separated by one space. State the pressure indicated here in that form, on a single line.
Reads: 28.55 inHg
